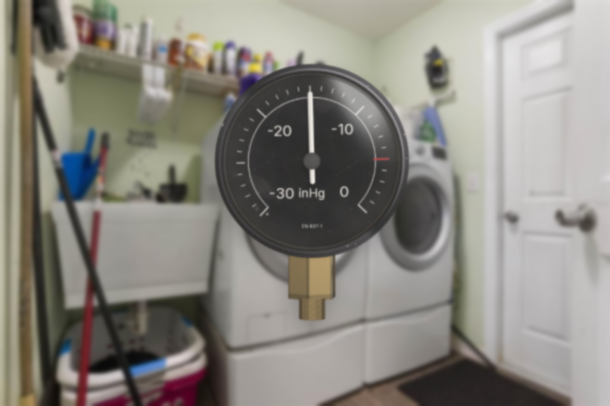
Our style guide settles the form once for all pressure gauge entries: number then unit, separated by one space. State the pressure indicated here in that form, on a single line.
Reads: -15 inHg
